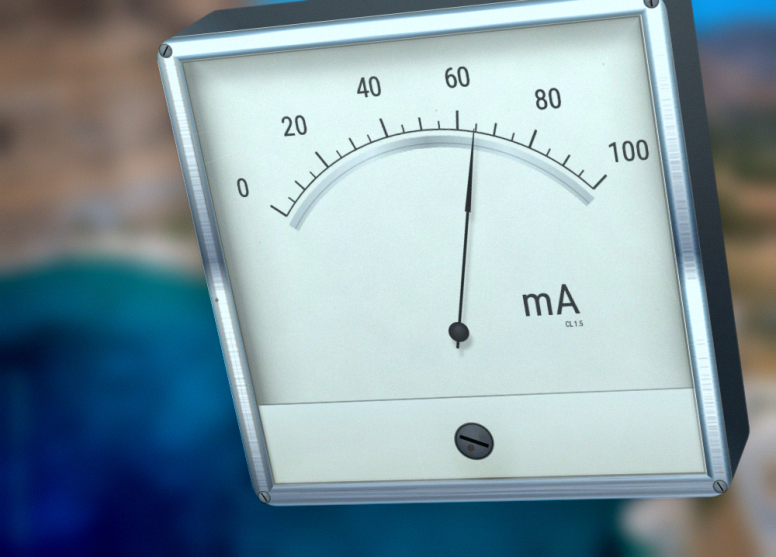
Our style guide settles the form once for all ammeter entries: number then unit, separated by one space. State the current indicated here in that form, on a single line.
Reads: 65 mA
